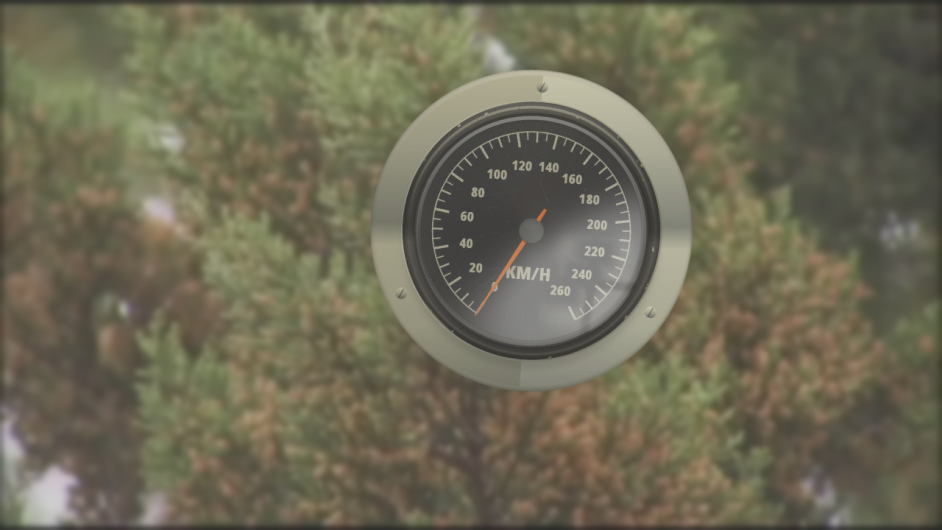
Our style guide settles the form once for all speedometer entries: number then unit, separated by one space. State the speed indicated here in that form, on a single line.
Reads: 0 km/h
